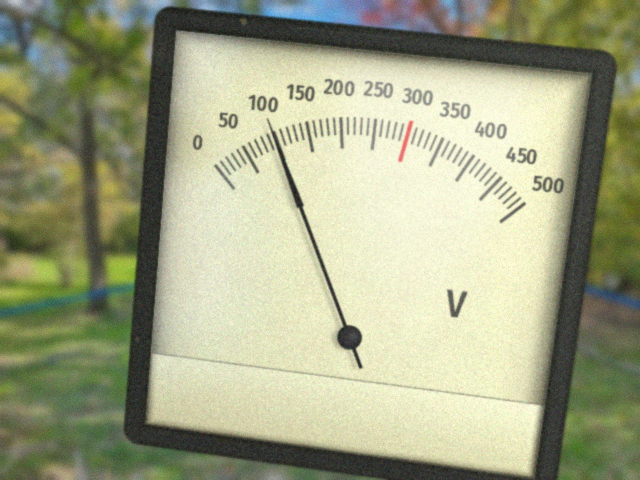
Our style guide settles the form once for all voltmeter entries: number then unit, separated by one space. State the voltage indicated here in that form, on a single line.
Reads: 100 V
